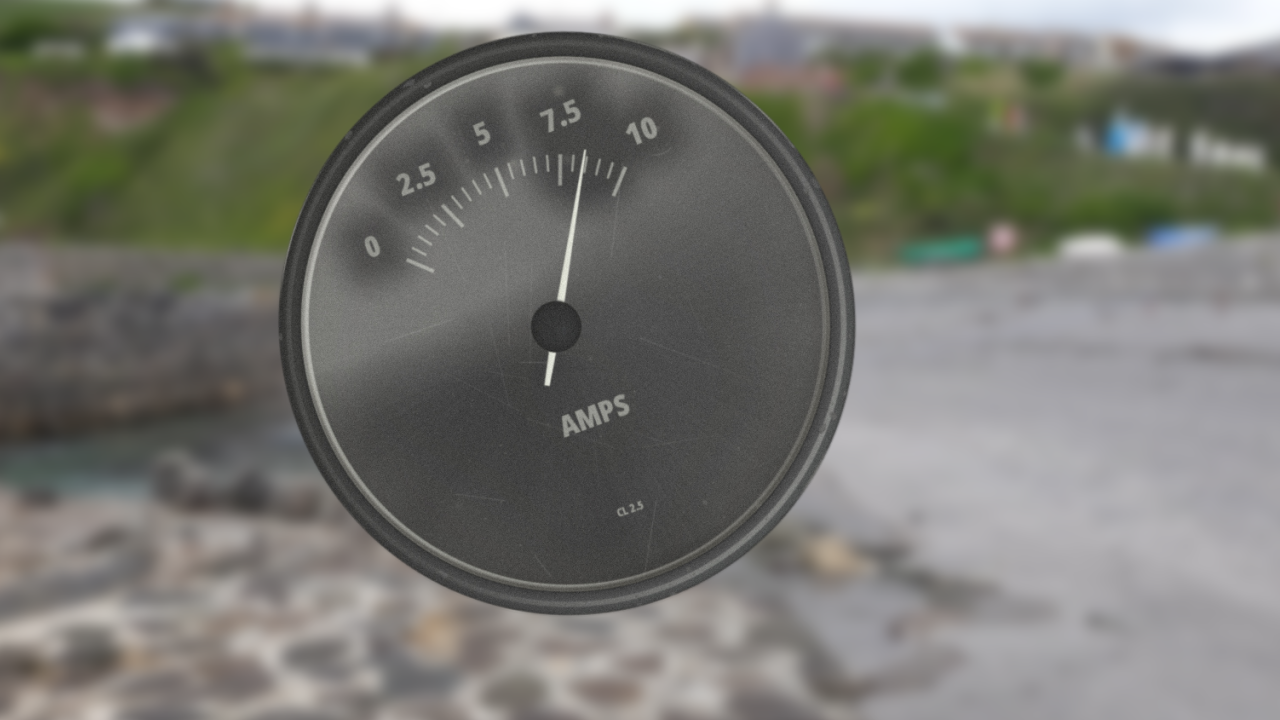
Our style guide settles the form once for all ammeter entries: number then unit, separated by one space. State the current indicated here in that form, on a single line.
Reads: 8.5 A
